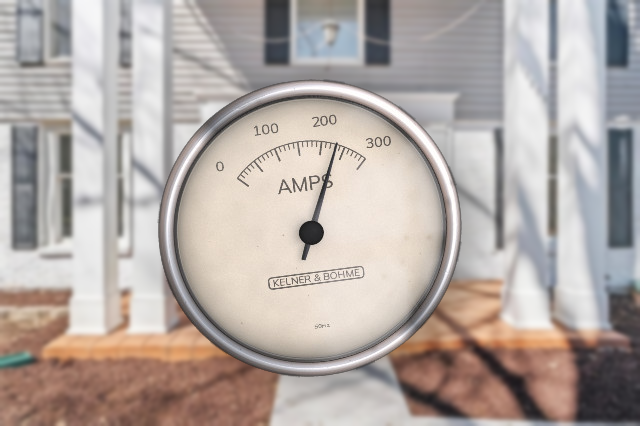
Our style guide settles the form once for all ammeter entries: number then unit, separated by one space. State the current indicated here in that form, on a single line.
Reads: 230 A
